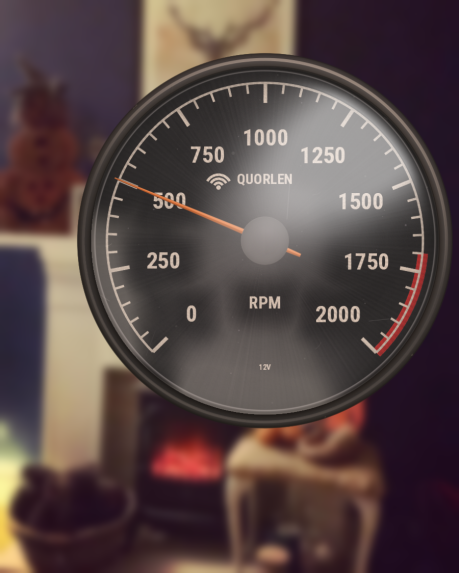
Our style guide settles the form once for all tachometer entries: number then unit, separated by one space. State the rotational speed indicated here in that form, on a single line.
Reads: 500 rpm
